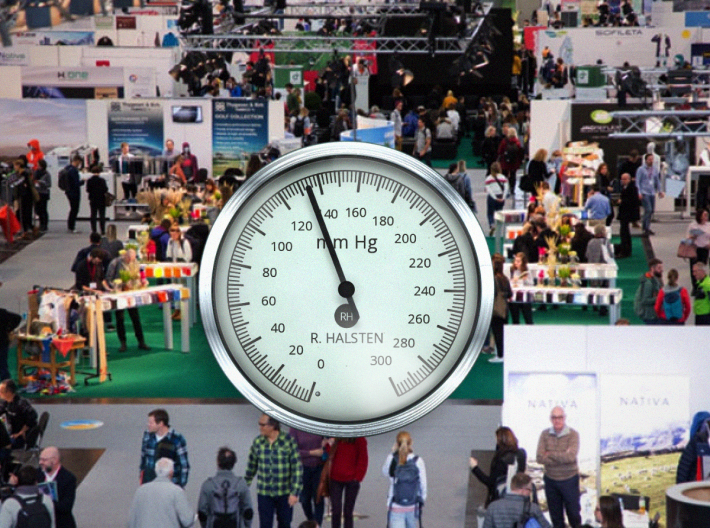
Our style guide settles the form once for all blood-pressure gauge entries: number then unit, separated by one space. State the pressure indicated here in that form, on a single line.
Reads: 134 mmHg
